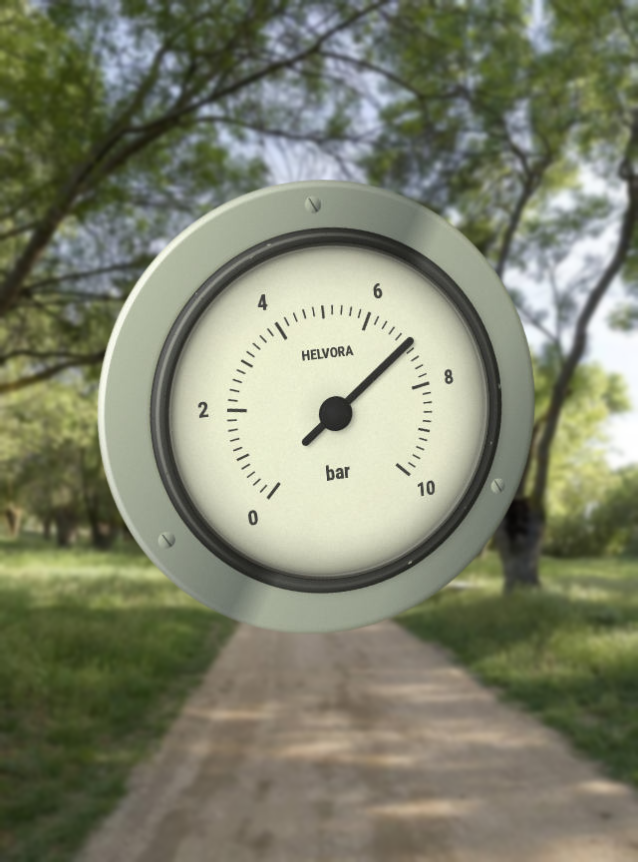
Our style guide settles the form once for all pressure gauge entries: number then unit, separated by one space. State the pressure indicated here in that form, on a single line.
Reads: 7 bar
